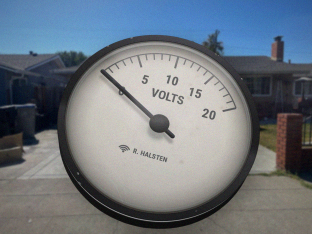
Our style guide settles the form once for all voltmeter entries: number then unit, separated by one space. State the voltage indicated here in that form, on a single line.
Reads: 0 V
